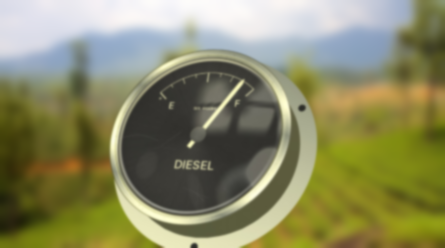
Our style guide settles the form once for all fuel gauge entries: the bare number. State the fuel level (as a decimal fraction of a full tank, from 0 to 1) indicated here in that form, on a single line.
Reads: 0.875
